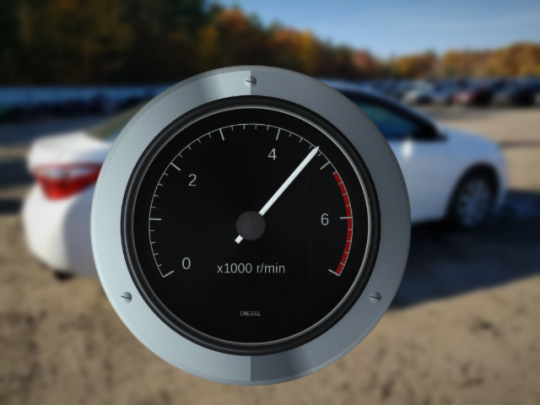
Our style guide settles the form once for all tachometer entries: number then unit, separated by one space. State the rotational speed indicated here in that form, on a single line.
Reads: 4700 rpm
